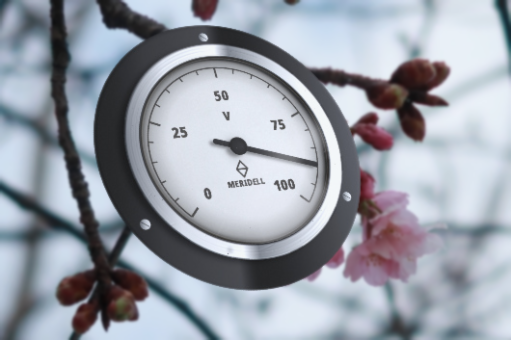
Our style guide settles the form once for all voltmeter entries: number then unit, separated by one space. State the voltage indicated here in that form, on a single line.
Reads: 90 V
